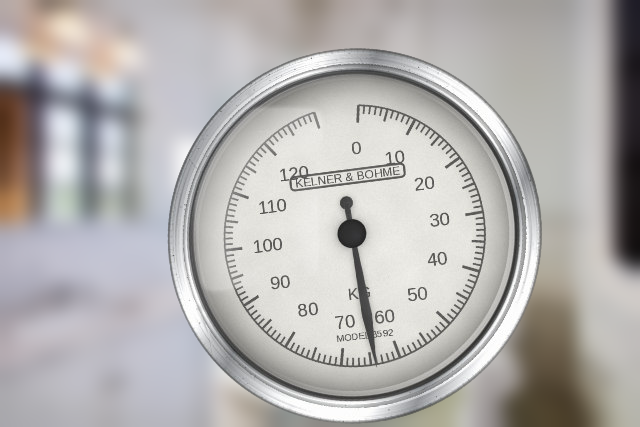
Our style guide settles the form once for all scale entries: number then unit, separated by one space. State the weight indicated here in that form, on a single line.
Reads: 64 kg
